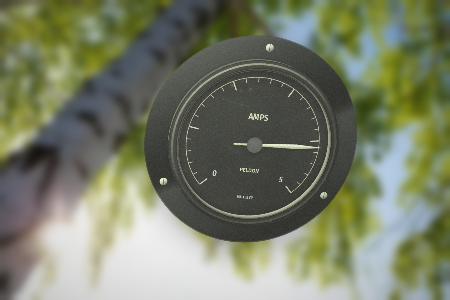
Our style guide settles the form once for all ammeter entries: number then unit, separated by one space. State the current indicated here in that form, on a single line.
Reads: 4.1 A
